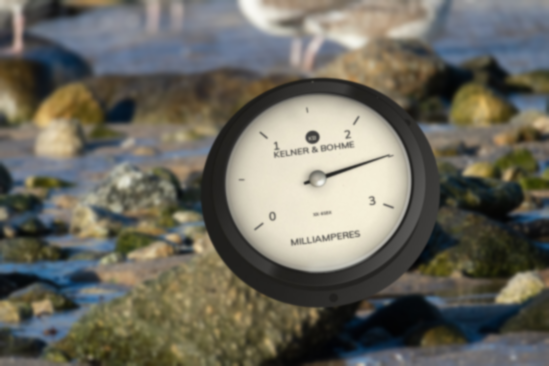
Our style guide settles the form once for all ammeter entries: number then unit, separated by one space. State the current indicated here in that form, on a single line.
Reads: 2.5 mA
